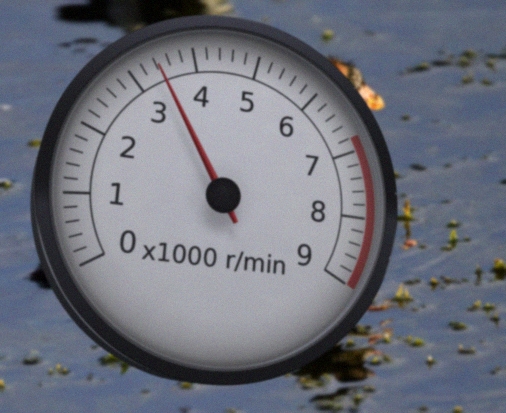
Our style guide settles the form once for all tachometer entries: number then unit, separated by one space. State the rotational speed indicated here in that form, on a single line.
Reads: 3400 rpm
